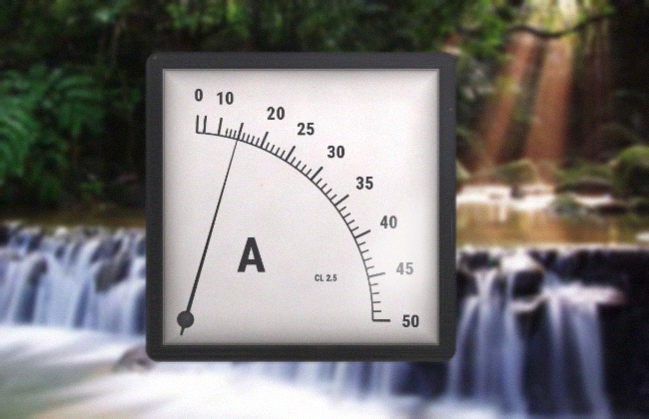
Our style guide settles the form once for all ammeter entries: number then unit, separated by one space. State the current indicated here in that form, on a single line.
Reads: 15 A
